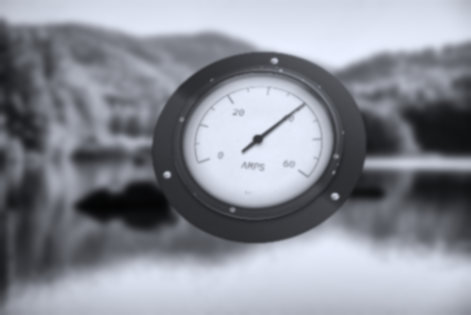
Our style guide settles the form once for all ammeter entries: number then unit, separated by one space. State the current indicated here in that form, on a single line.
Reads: 40 A
